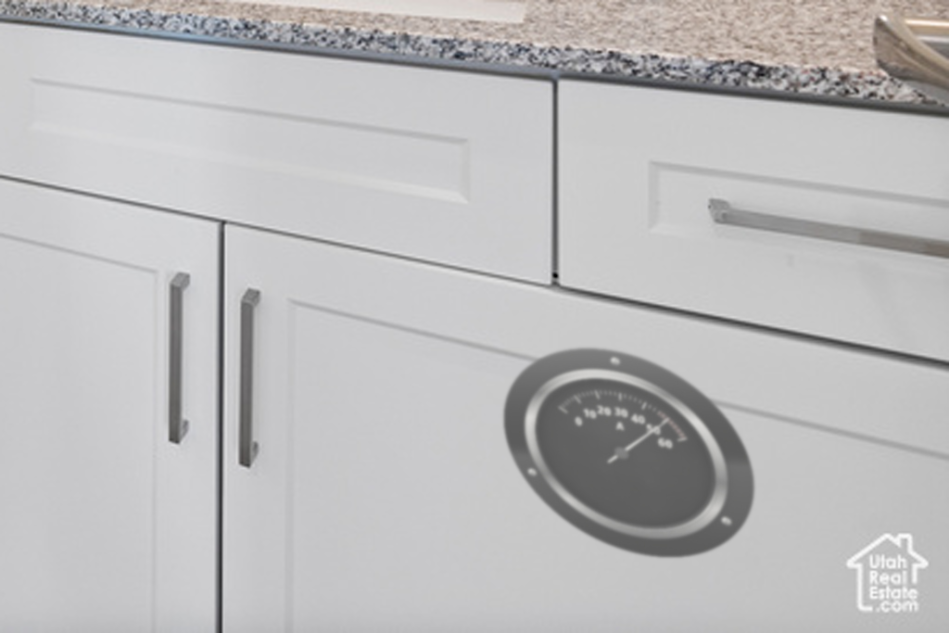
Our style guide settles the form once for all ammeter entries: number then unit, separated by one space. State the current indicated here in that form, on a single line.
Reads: 50 A
